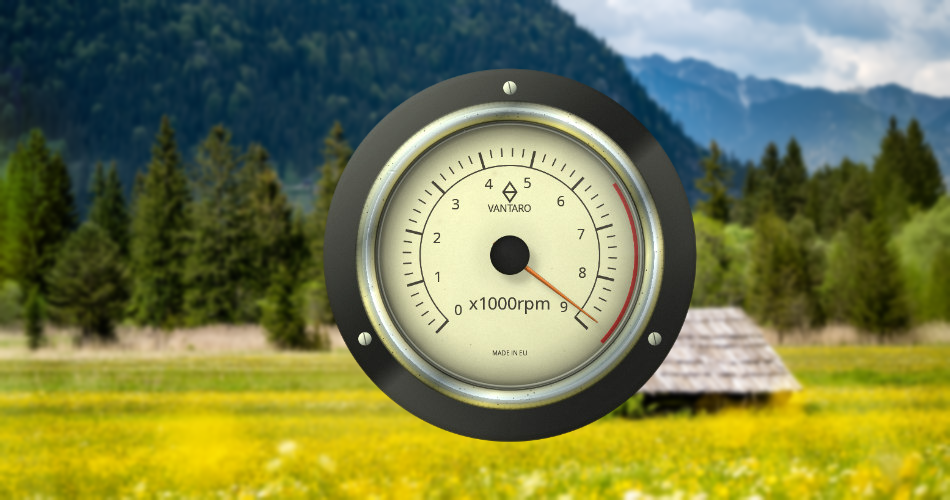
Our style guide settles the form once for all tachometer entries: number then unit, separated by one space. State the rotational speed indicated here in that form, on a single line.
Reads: 8800 rpm
